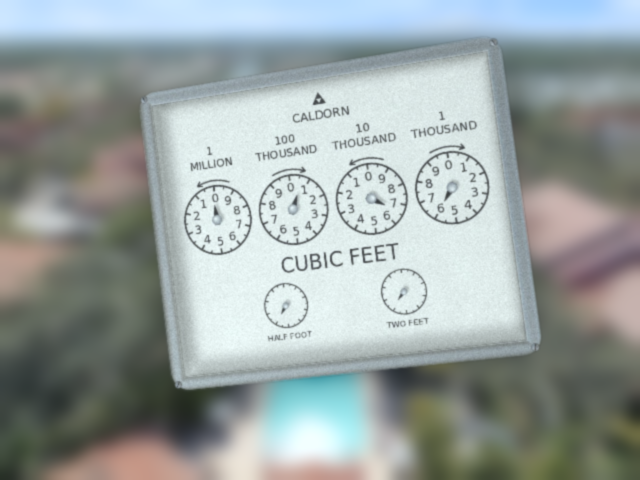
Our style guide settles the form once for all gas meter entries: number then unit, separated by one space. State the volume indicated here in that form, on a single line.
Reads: 6600 ft³
